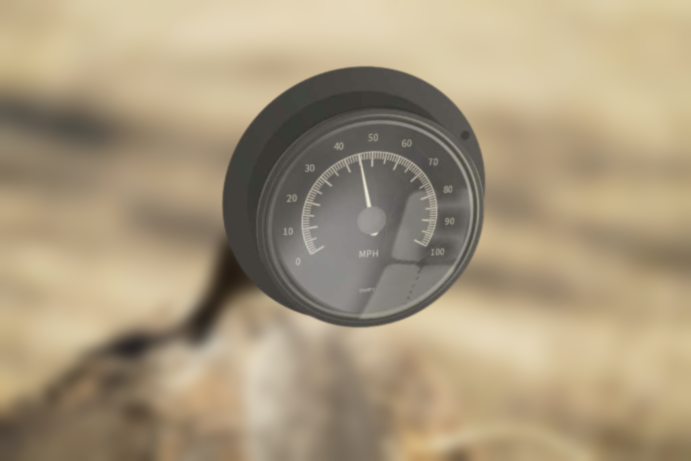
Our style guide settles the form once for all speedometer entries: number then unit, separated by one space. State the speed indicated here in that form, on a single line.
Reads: 45 mph
